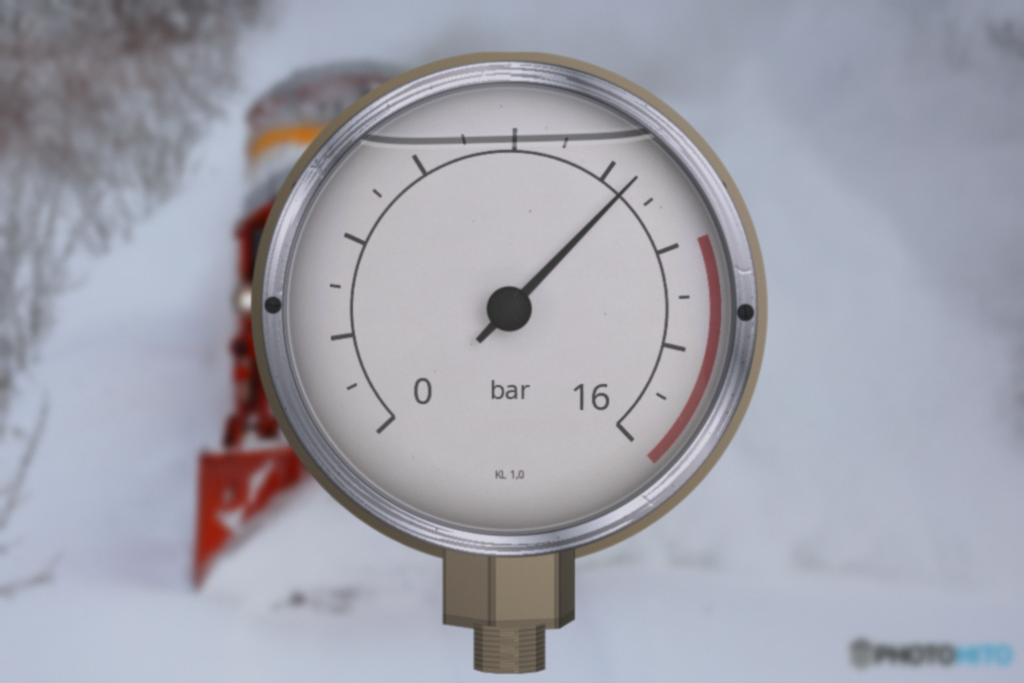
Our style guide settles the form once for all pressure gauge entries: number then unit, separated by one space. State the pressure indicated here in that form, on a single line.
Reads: 10.5 bar
